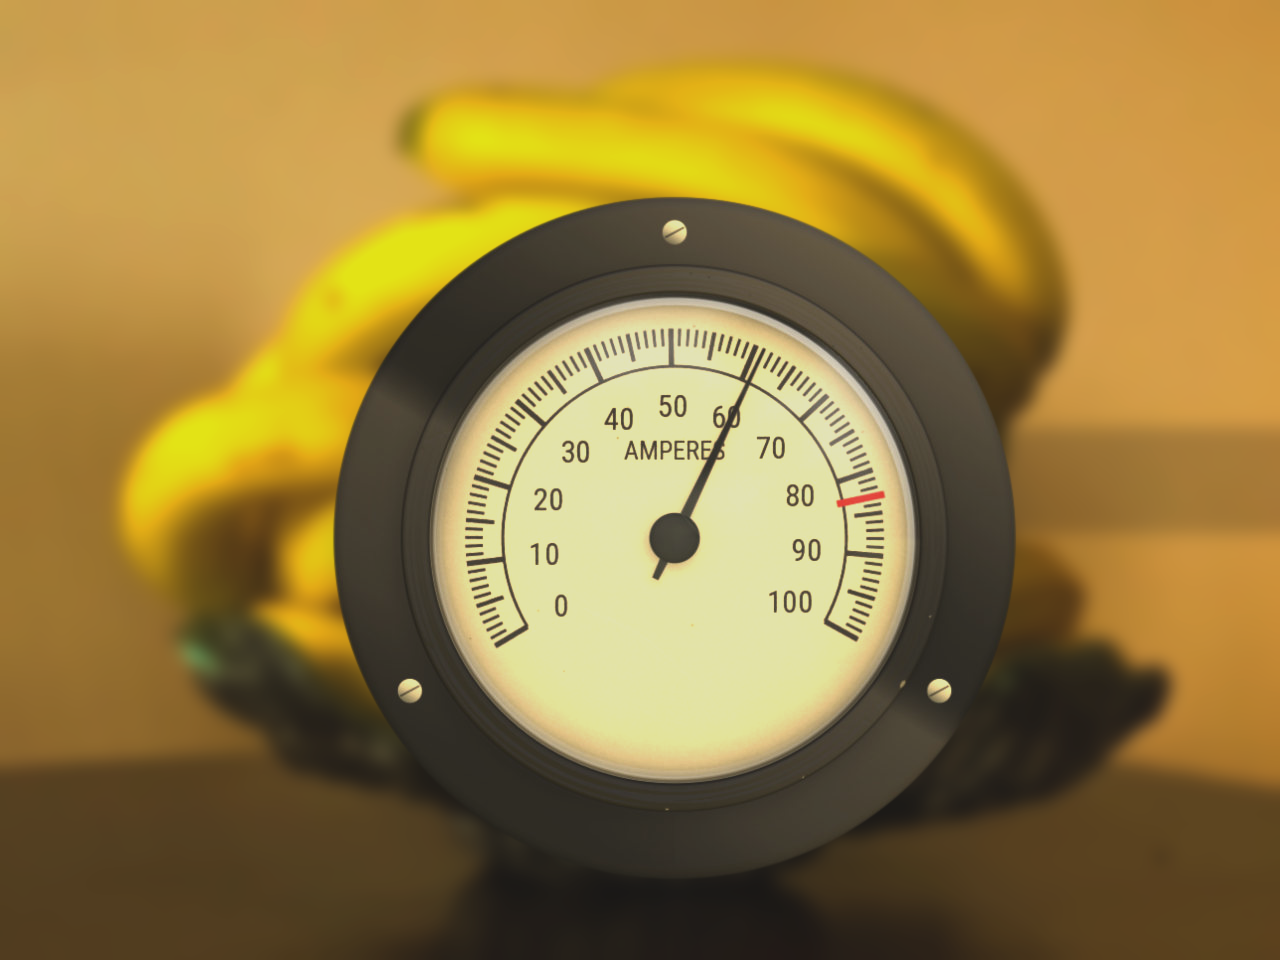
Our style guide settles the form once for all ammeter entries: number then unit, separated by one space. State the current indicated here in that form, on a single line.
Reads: 61 A
